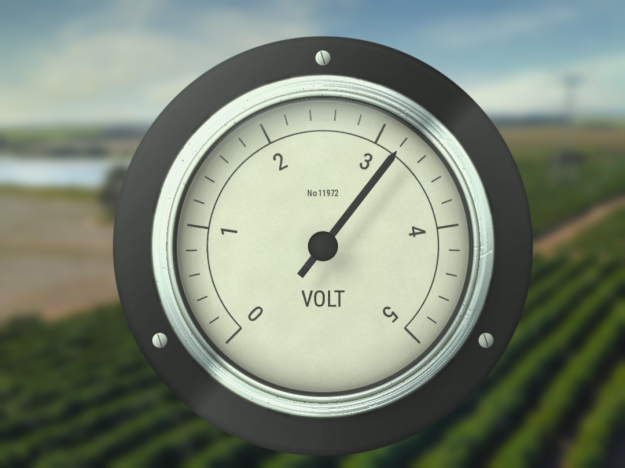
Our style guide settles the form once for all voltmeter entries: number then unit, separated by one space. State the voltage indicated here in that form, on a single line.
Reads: 3.2 V
